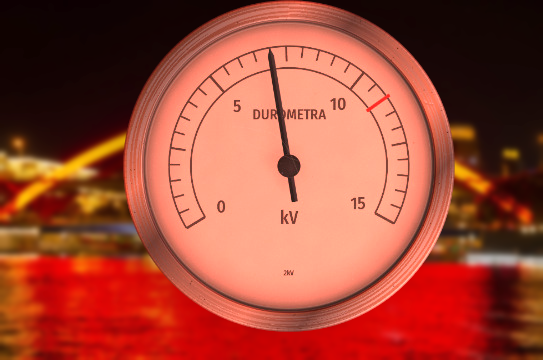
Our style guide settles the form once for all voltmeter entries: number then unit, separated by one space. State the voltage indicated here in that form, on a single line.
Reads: 7 kV
